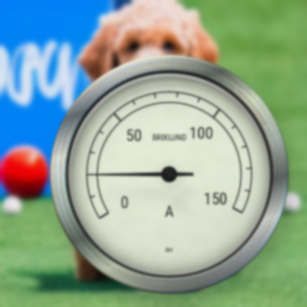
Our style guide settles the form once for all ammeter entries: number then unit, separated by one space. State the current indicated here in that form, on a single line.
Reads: 20 A
